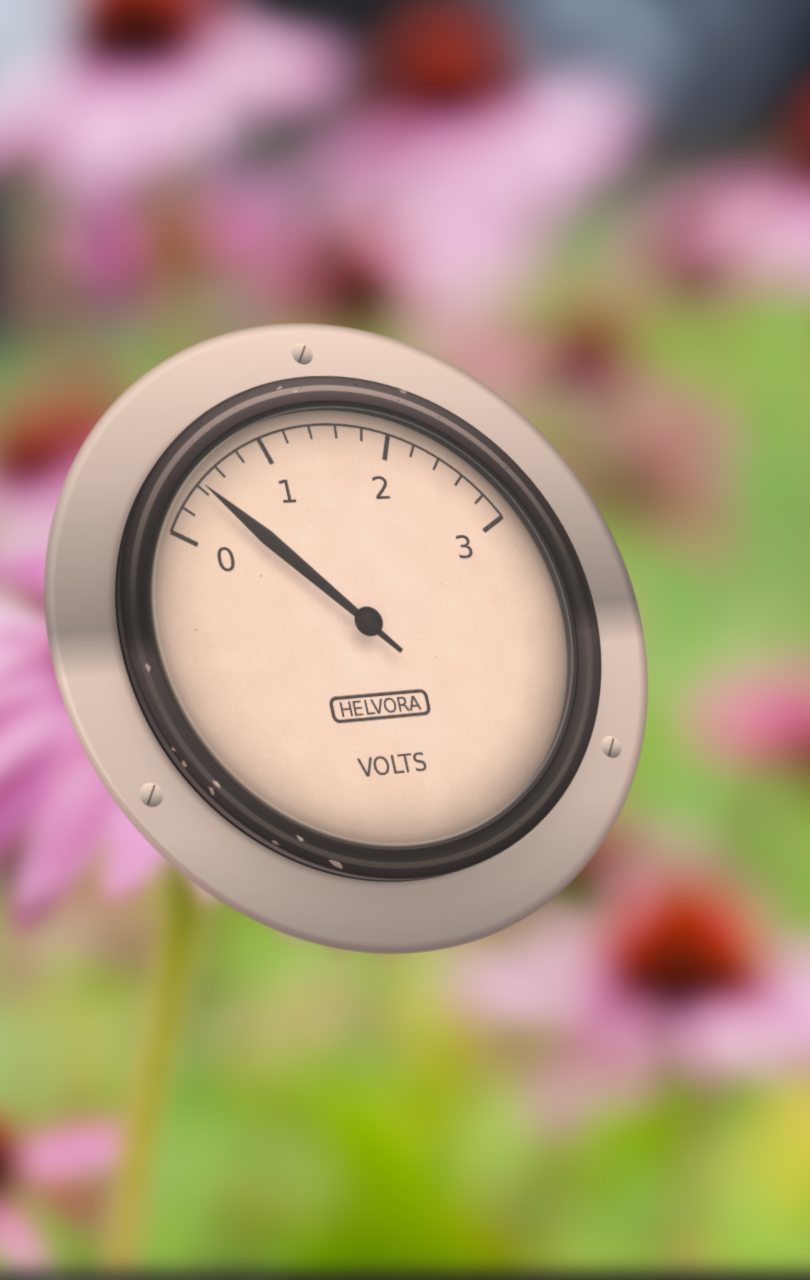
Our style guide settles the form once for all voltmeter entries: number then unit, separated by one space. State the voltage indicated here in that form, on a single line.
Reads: 0.4 V
